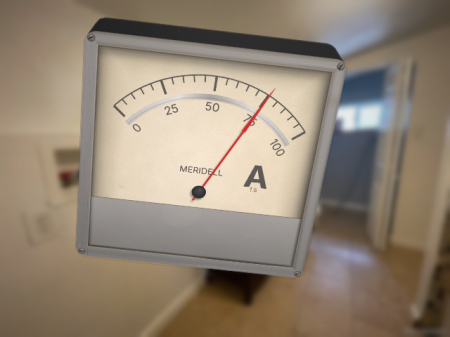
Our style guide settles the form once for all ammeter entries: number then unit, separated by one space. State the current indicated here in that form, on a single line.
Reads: 75 A
